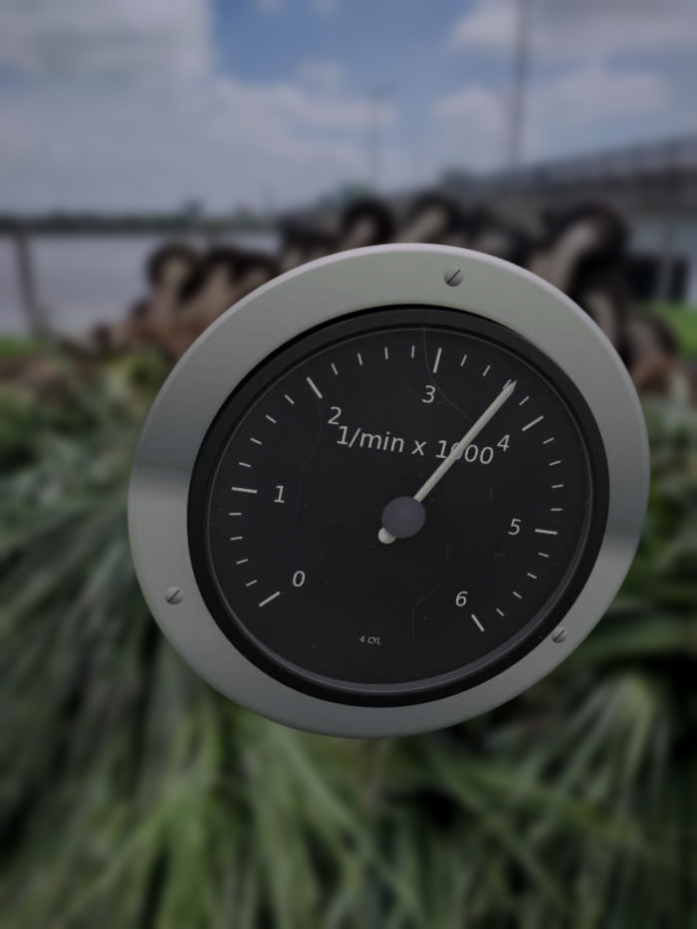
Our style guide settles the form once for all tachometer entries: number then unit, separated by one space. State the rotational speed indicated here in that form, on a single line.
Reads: 3600 rpm
